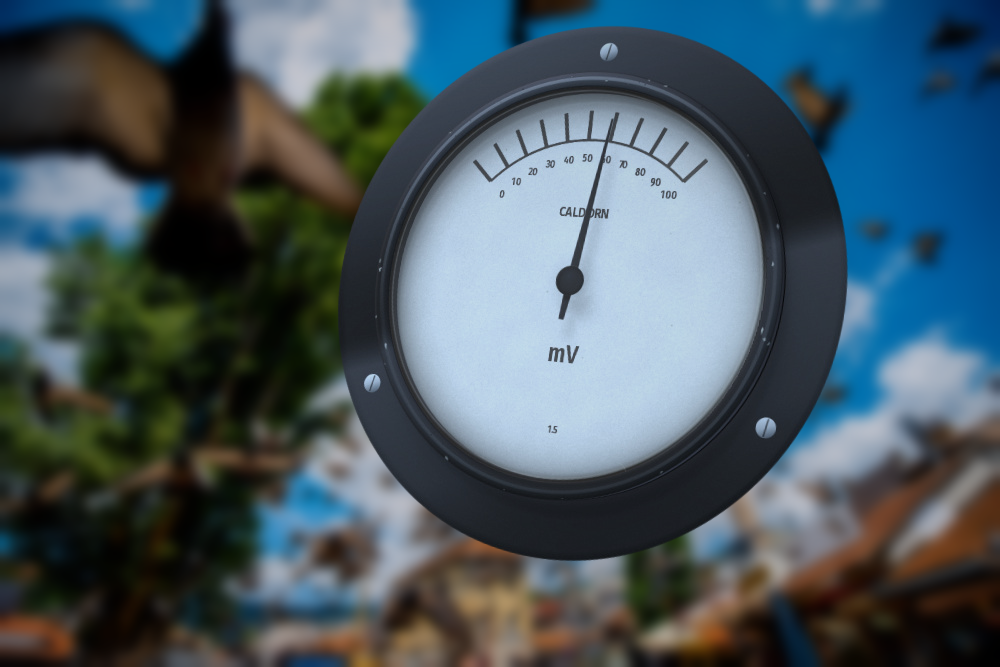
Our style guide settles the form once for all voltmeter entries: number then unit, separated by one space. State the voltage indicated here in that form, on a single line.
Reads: 60 mV
